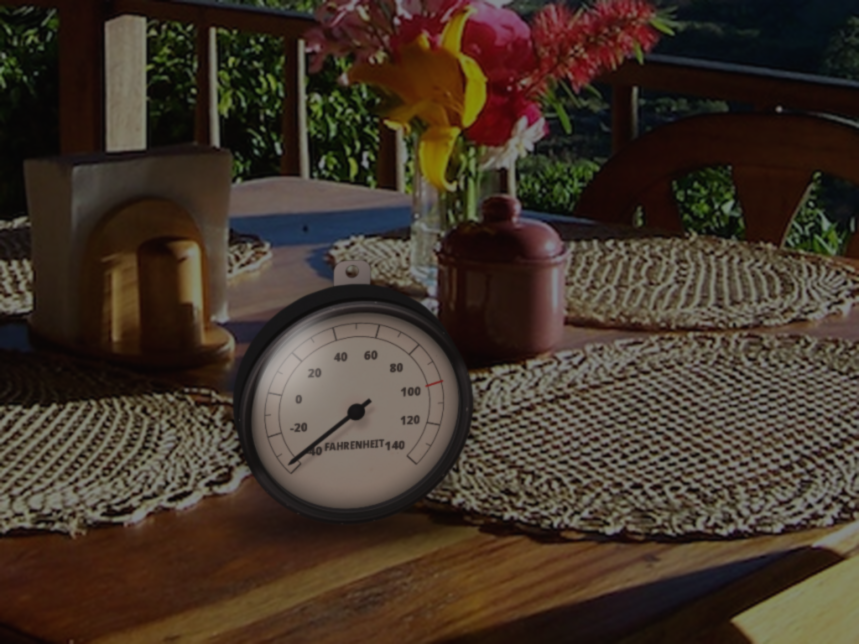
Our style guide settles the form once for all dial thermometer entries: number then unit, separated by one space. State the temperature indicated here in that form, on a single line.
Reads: -35 °F
